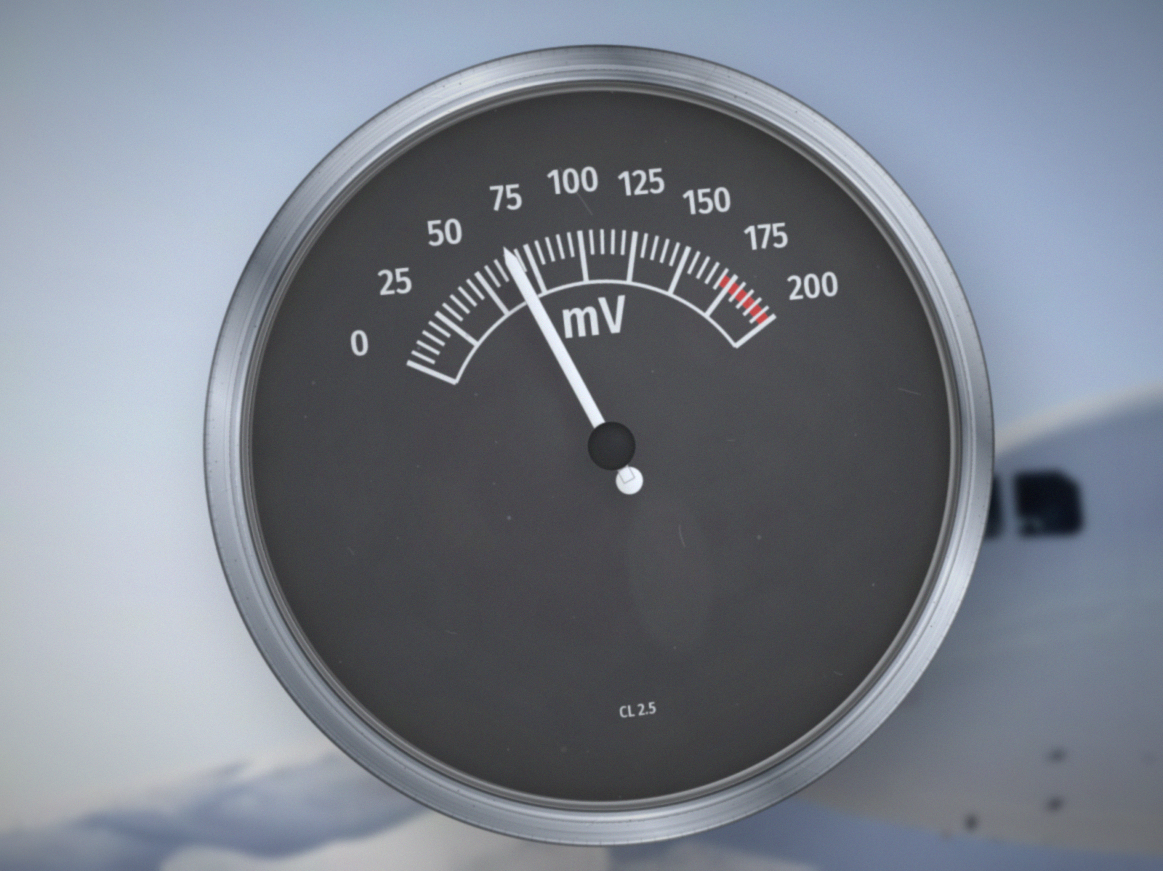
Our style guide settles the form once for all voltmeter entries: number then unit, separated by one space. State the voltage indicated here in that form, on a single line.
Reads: 65 mV
